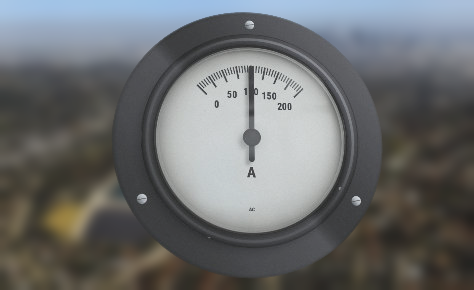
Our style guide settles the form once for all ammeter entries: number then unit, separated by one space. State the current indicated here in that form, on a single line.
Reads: 100 A
